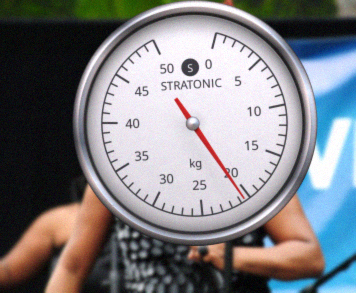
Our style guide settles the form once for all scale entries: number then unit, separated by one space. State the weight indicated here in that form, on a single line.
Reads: 20.5 kg
